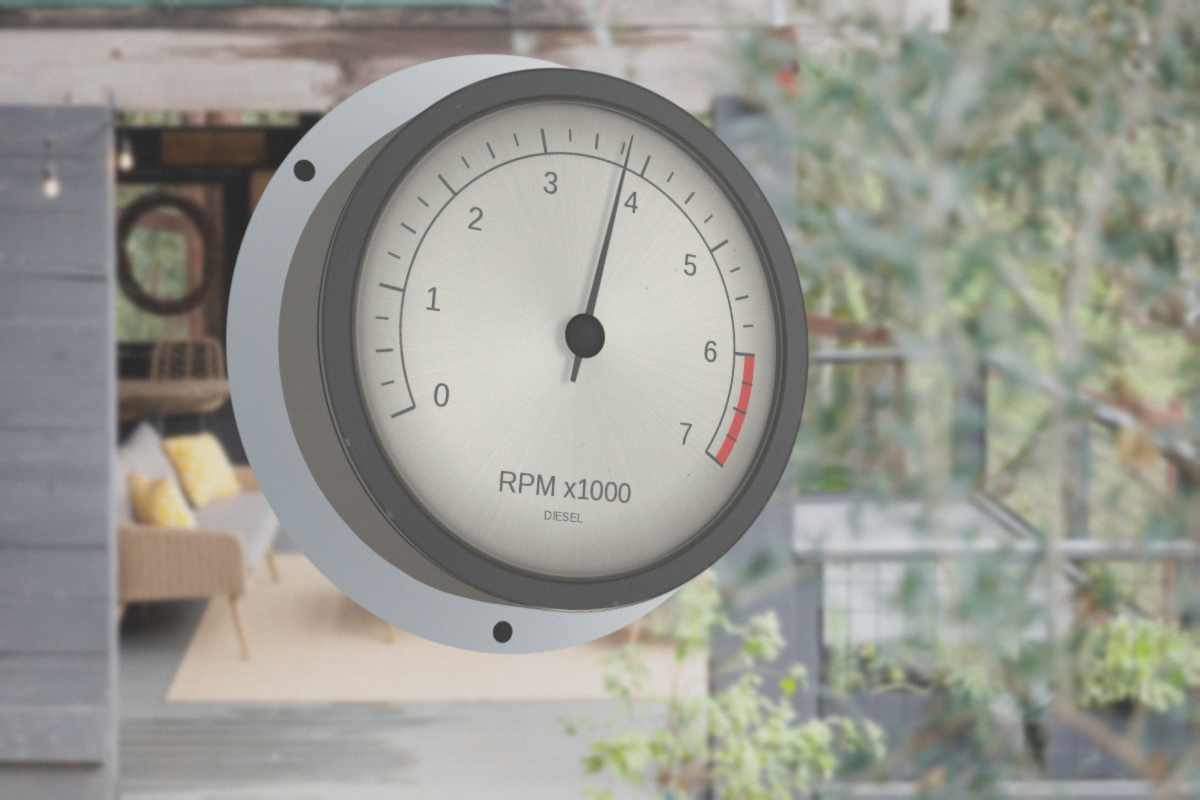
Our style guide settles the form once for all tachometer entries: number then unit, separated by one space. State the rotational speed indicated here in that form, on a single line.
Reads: 3750 rpm
